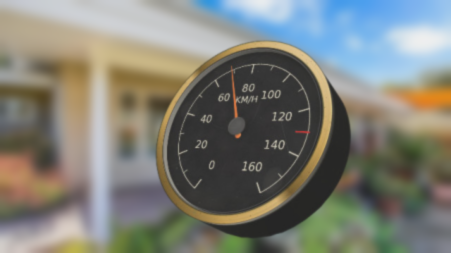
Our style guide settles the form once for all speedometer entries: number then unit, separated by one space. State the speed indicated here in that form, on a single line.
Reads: 70 km/h
